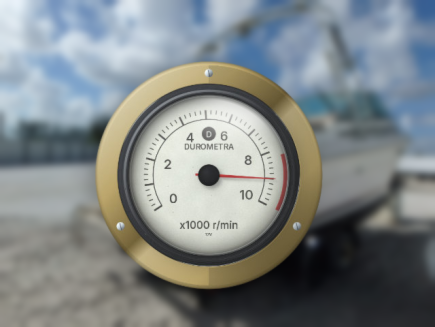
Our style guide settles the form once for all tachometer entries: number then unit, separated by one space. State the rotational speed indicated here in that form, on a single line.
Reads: 9000 rpm
